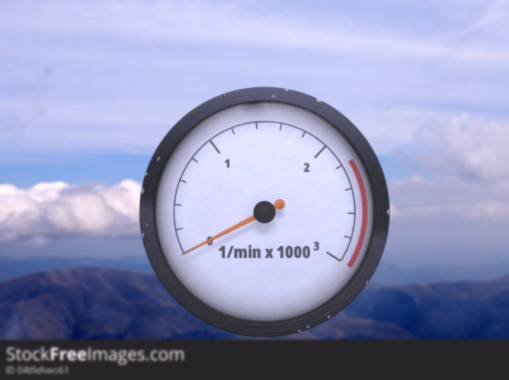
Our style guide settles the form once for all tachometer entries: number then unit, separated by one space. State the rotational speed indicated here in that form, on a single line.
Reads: 0 rpm
